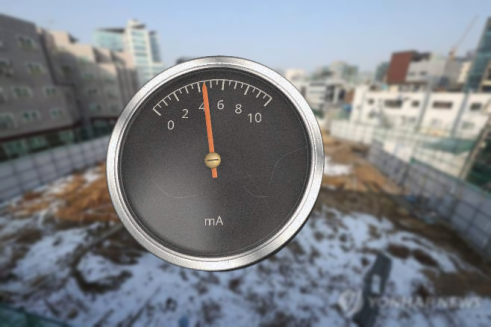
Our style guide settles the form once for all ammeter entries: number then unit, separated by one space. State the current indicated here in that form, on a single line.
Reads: 4.5 mA
